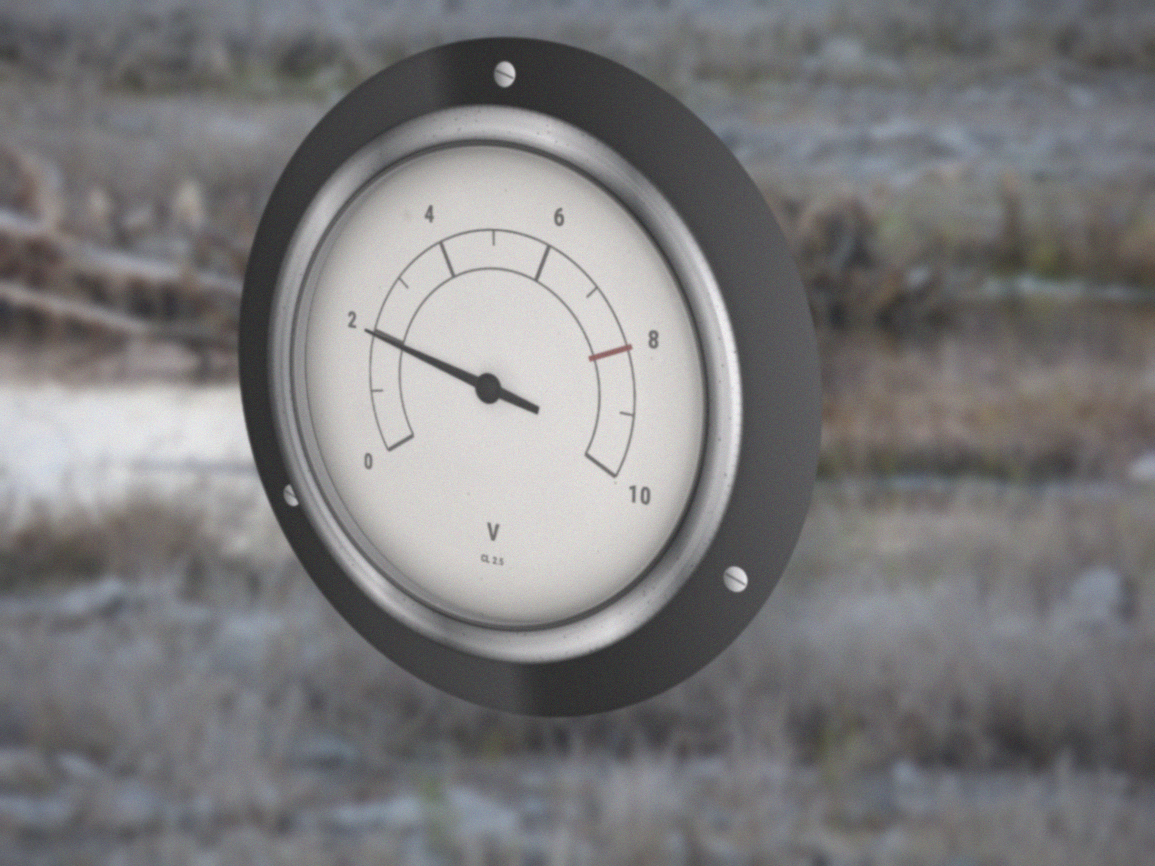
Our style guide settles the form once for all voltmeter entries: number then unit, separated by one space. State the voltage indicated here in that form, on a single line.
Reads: 2 V
